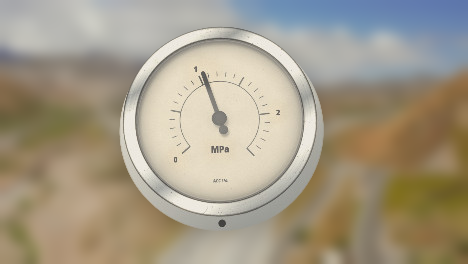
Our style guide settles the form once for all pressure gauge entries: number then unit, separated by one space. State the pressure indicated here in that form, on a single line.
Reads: 1.05 MPa
